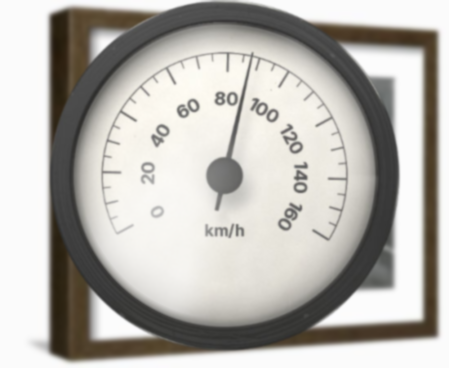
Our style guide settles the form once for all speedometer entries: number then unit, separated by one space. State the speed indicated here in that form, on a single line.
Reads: 87.5 km/h
